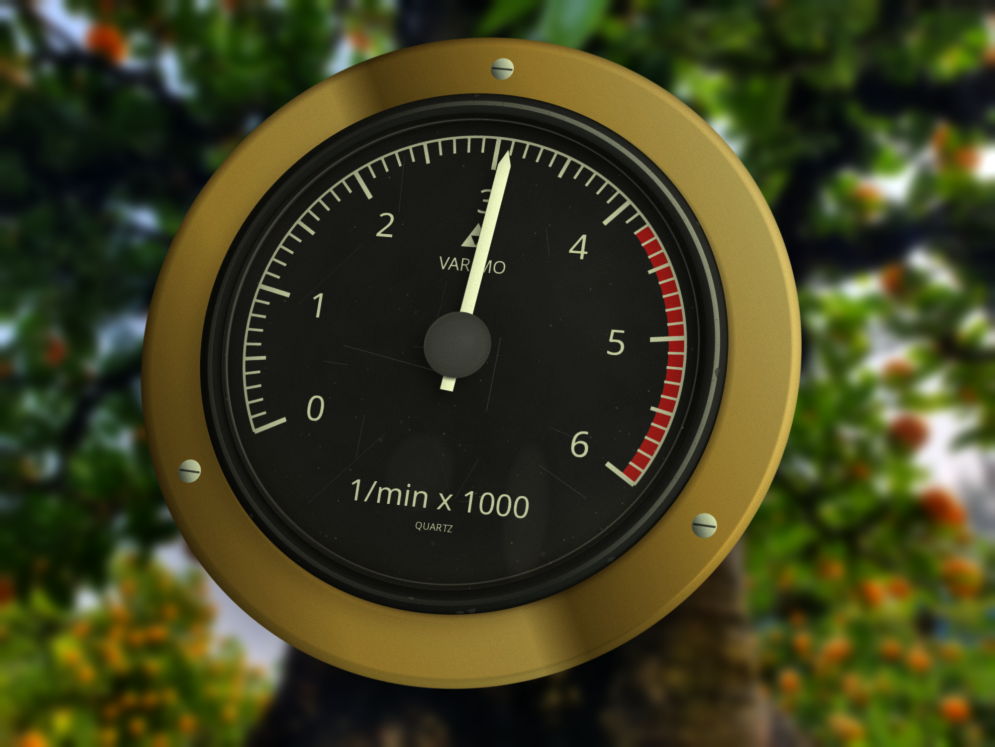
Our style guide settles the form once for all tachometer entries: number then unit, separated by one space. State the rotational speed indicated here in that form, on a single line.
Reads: 3100 rpm
